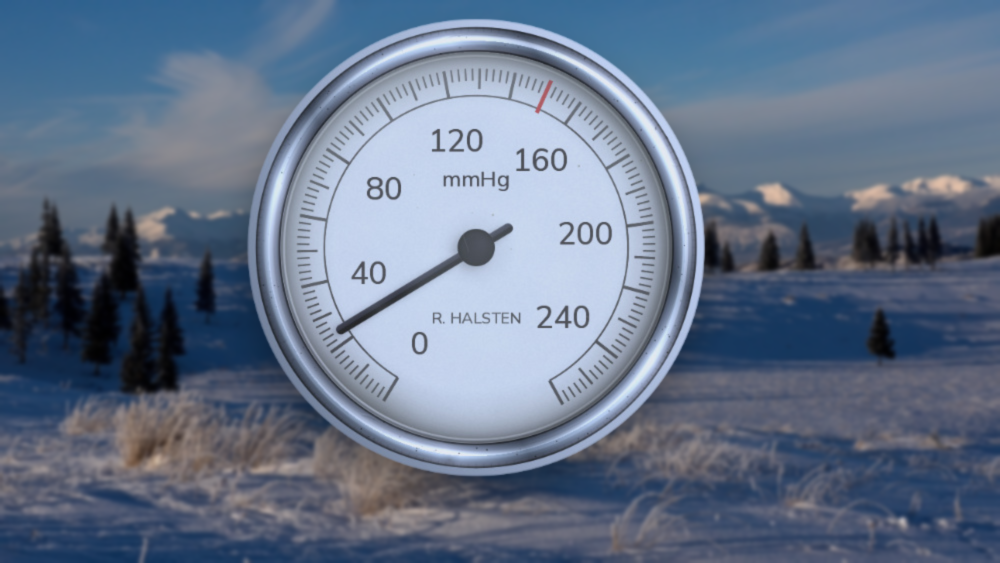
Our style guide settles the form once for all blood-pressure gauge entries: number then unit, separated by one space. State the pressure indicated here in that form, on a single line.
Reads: 24 mmHg
